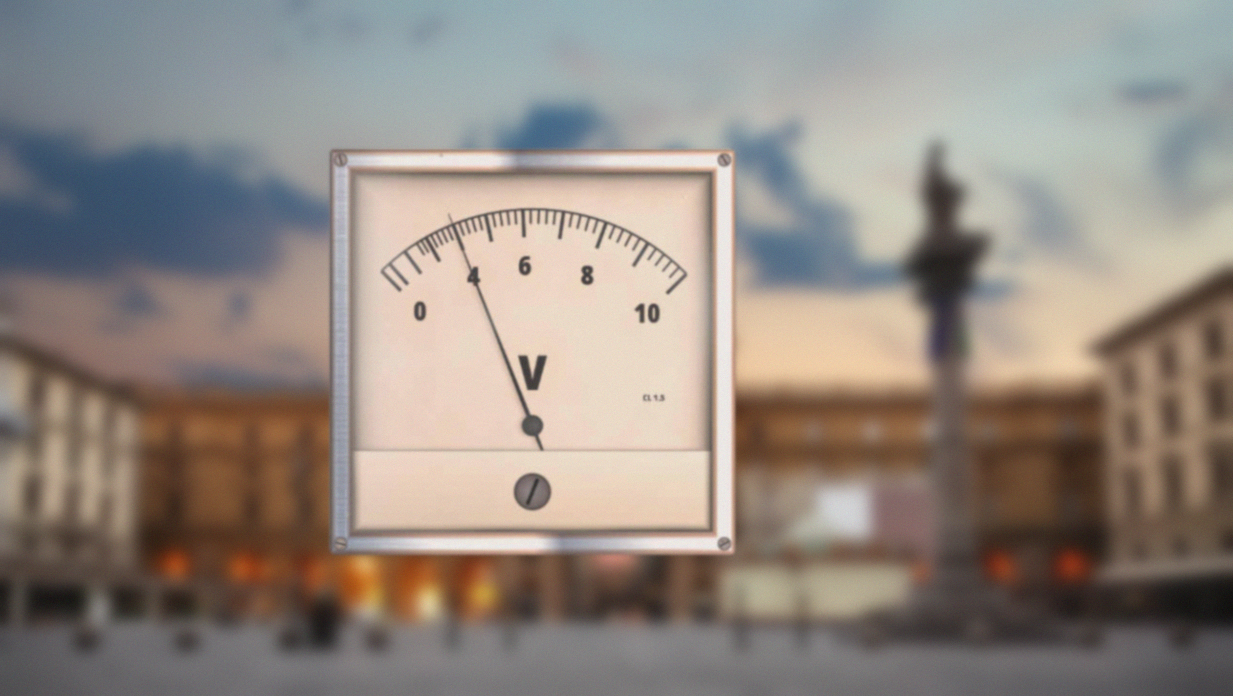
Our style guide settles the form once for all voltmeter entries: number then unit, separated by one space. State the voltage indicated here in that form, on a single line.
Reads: 4 V
